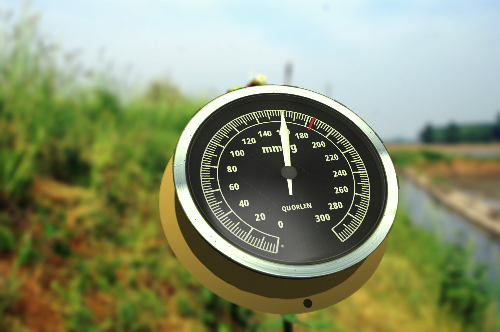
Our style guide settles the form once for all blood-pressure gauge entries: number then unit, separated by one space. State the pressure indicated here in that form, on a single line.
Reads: 160 mmHg
